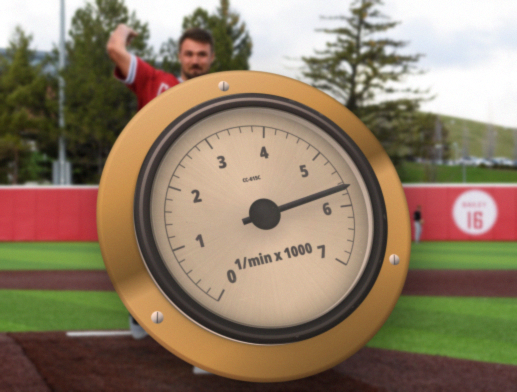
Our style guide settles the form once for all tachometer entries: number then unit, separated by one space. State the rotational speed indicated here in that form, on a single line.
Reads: 5700 rpm
